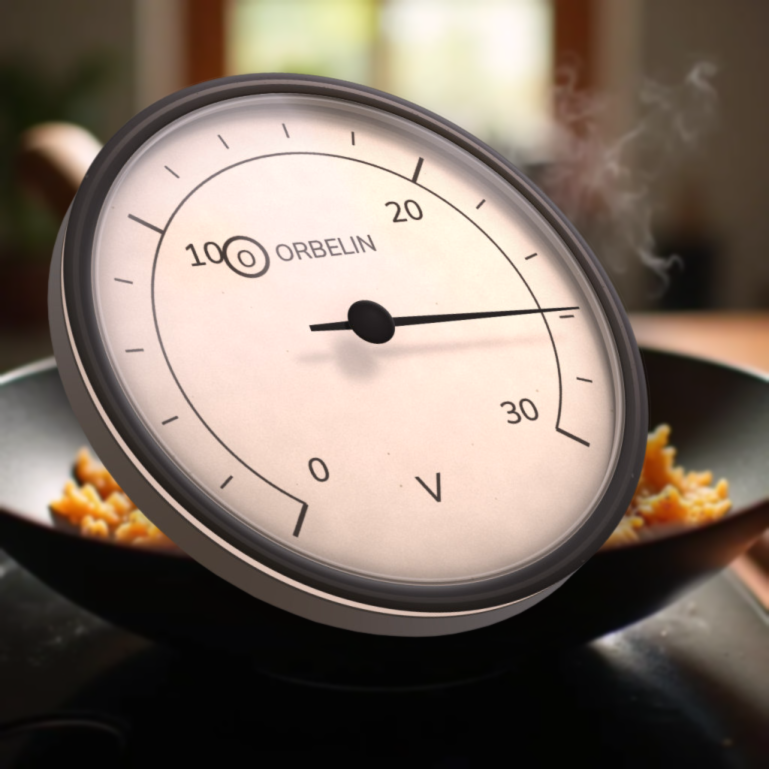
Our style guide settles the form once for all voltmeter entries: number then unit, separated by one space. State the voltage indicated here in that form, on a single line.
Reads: 26 V
